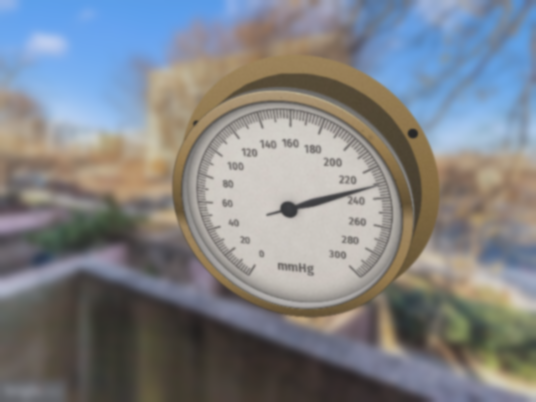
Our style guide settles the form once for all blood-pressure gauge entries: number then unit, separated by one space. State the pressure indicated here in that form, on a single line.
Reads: 230 mmHg
